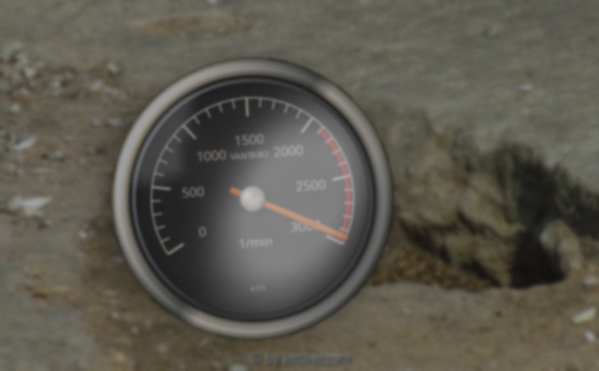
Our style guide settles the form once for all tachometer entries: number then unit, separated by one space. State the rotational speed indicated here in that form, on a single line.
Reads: 2950 rpm
